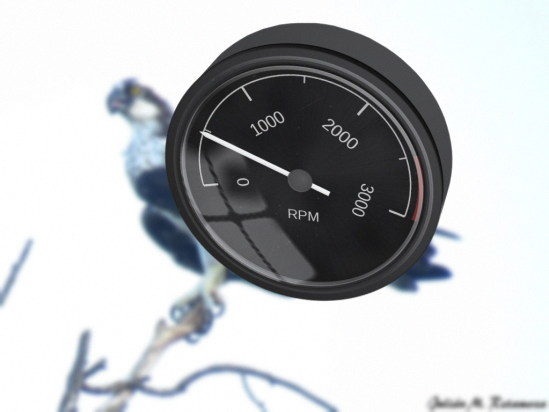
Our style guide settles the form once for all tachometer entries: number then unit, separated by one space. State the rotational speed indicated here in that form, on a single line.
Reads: 500 rpm
